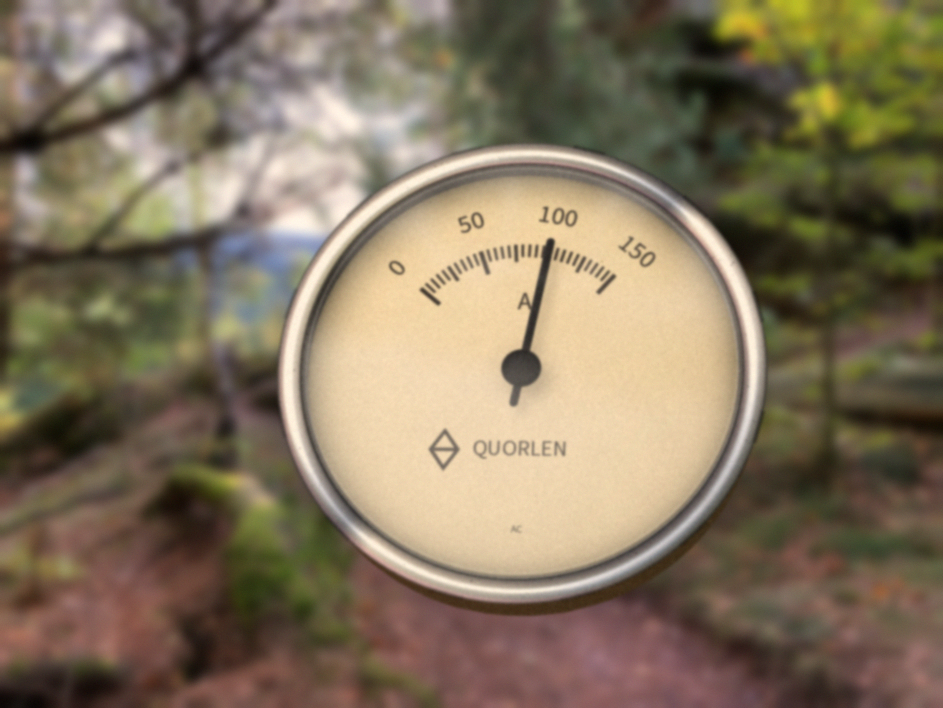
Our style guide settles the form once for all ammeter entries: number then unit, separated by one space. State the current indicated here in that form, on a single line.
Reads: 100 A
